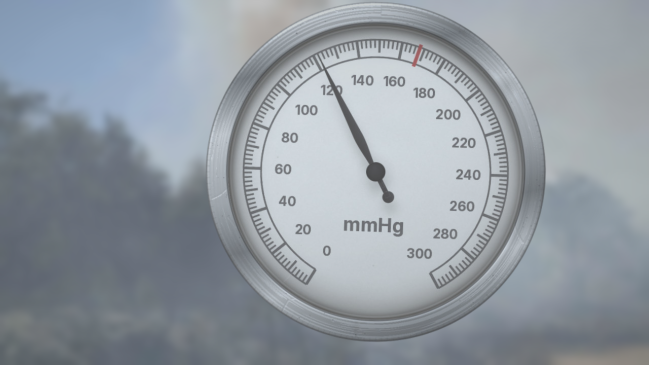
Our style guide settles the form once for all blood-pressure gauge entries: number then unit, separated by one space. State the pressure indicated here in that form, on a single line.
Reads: 122 mmHg
